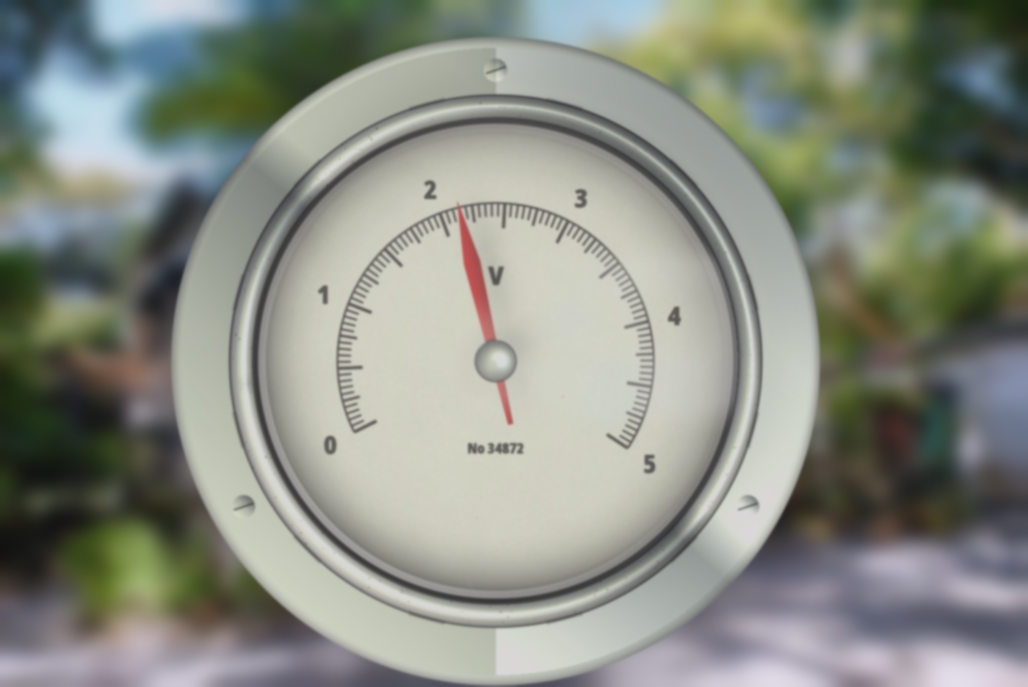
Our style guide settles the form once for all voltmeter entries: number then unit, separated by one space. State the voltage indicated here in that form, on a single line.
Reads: 2.15 V
